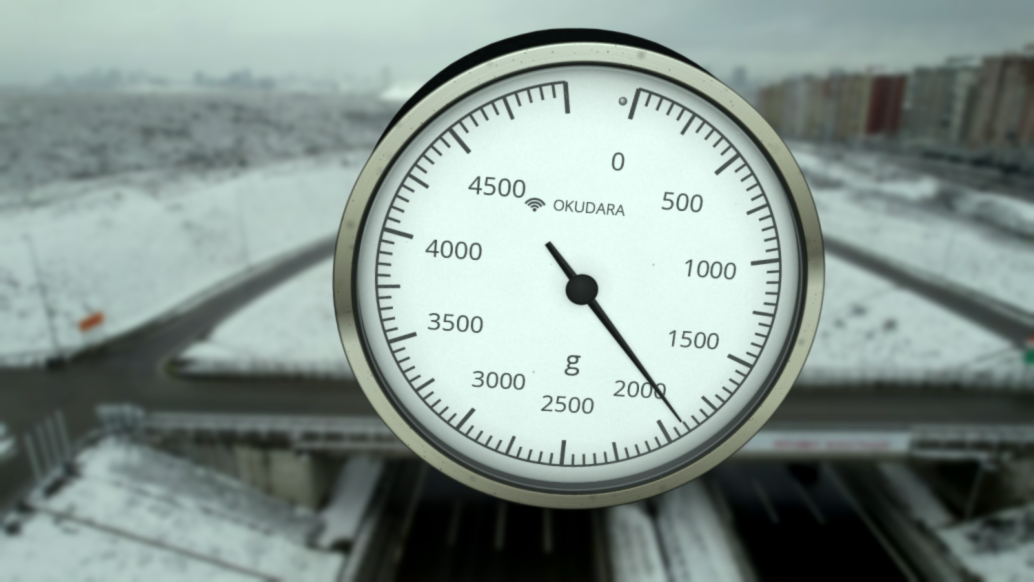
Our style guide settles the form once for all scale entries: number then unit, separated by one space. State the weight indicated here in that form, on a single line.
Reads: 1900 g
